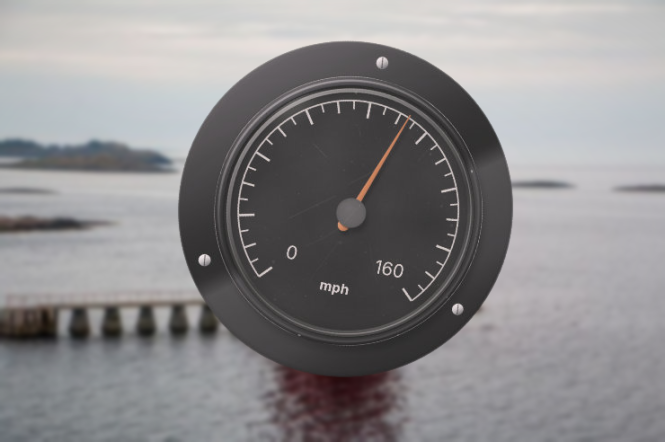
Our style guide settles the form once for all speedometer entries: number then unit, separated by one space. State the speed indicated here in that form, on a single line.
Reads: 92.5 mph
